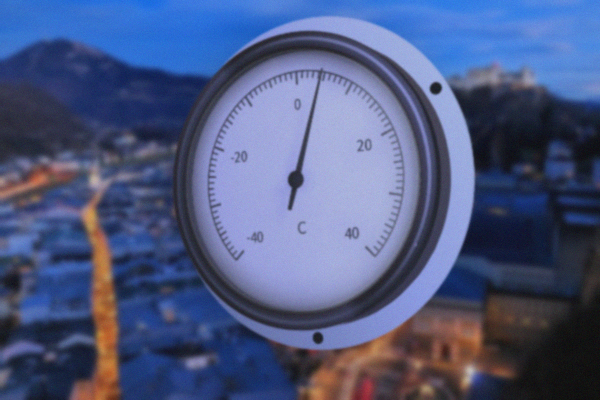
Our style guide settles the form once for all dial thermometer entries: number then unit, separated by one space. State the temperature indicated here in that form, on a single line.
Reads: 5 °C
